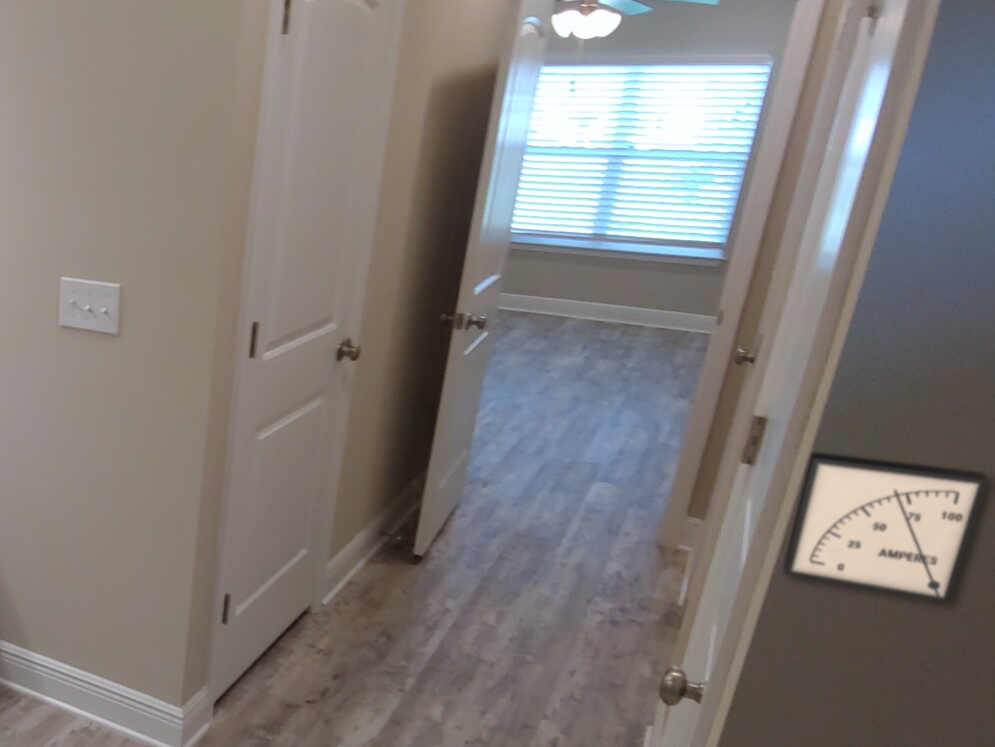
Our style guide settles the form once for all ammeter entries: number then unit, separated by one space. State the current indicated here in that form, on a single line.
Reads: 70 A
